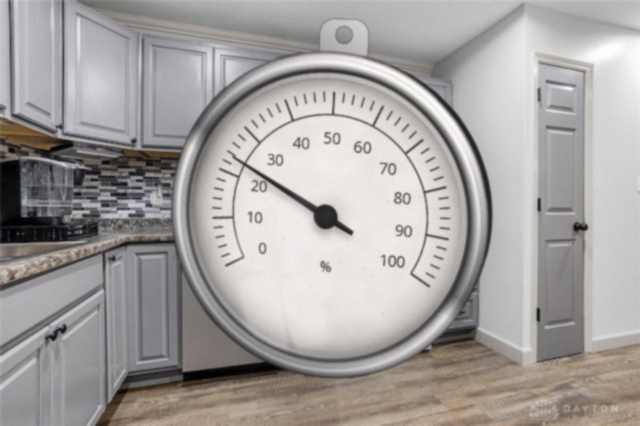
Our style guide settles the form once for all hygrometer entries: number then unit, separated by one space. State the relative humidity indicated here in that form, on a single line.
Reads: 24 %
